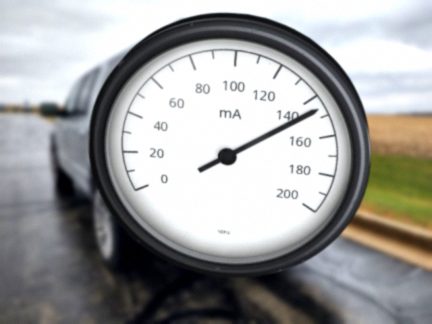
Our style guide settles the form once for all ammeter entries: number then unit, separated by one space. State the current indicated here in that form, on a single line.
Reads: 145 mA
